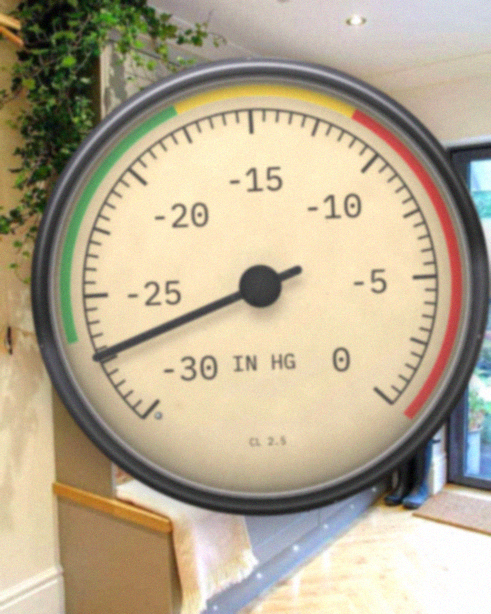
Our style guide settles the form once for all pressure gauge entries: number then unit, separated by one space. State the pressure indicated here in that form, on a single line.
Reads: -27.25 inHg
